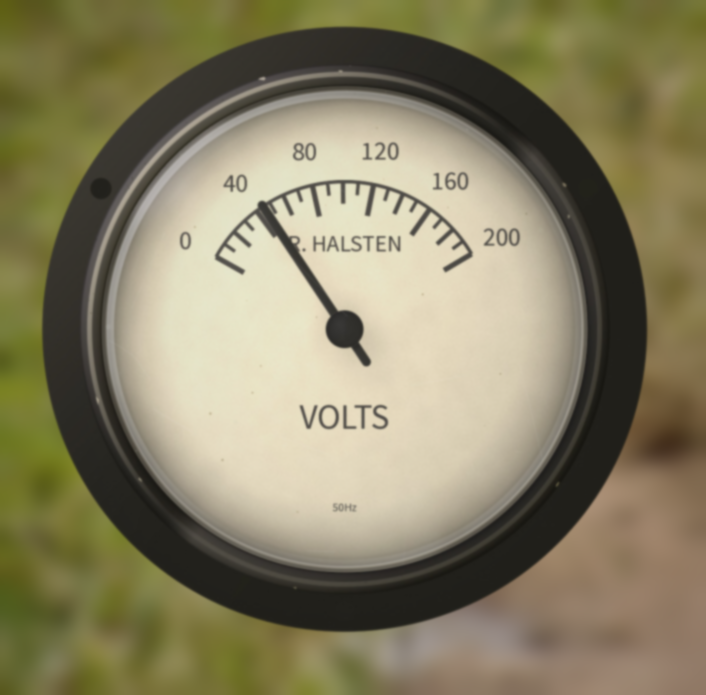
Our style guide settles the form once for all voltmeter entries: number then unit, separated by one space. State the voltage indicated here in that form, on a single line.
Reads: 45 V
